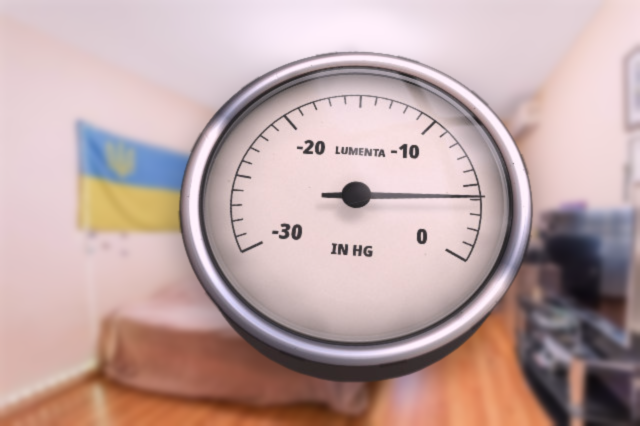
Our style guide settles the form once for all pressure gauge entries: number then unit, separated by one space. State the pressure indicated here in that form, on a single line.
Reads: -4 inHg
